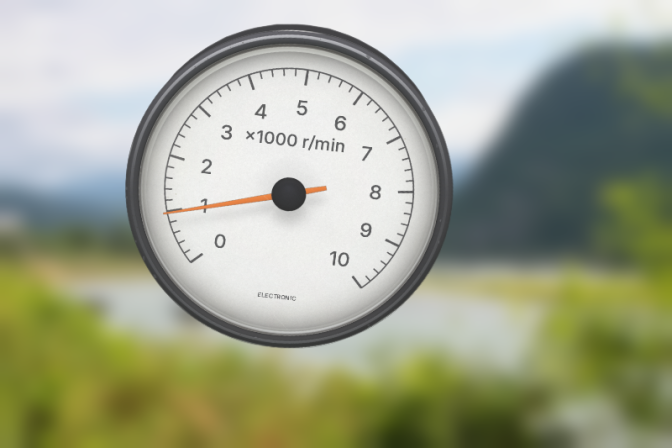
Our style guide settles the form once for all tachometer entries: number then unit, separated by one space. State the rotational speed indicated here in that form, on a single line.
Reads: 1000 rpm
